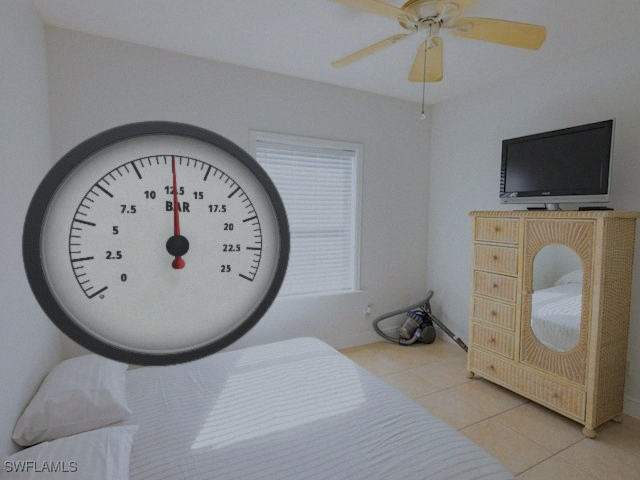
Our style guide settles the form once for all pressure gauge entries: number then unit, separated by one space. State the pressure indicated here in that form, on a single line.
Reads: 12.5 bar
